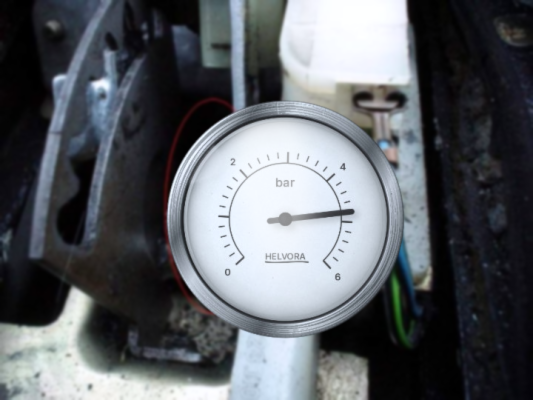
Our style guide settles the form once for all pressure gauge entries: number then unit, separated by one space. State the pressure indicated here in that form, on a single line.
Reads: 4.8 bar
